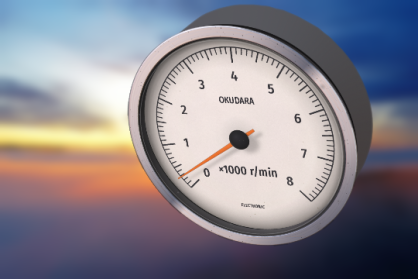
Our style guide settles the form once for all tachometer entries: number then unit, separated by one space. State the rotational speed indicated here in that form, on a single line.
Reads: 300 rpm
